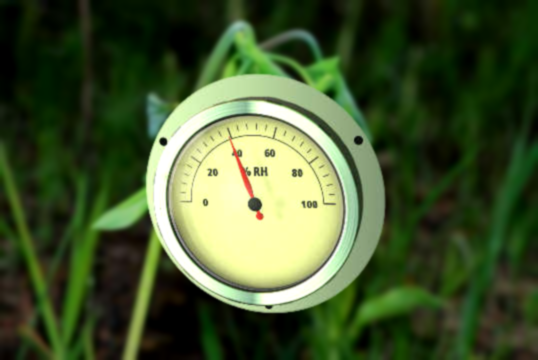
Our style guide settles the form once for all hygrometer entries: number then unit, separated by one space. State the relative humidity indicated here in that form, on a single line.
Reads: 40 %
